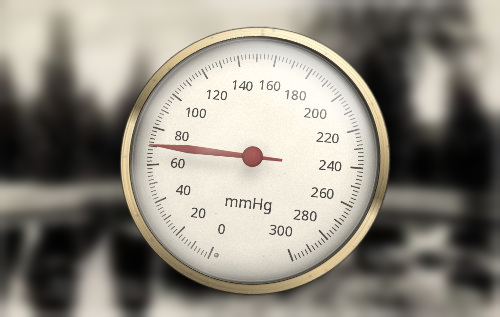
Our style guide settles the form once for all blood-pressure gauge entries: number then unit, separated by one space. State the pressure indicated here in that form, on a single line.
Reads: 70 mmHg
